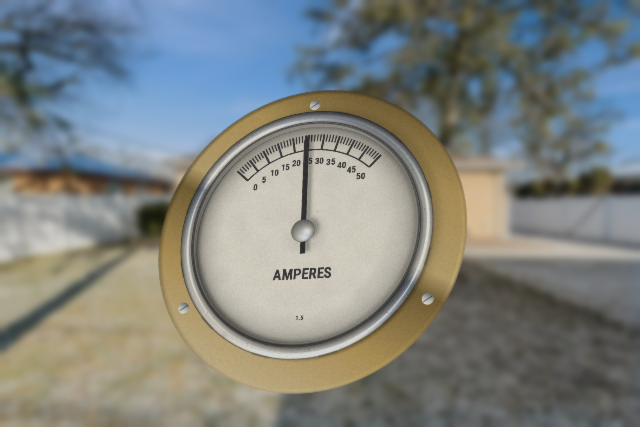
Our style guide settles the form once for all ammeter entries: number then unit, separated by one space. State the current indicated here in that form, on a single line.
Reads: 25 A
